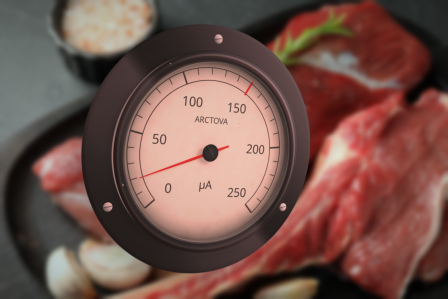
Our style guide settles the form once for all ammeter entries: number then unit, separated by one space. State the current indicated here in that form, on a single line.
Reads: 20 µA
